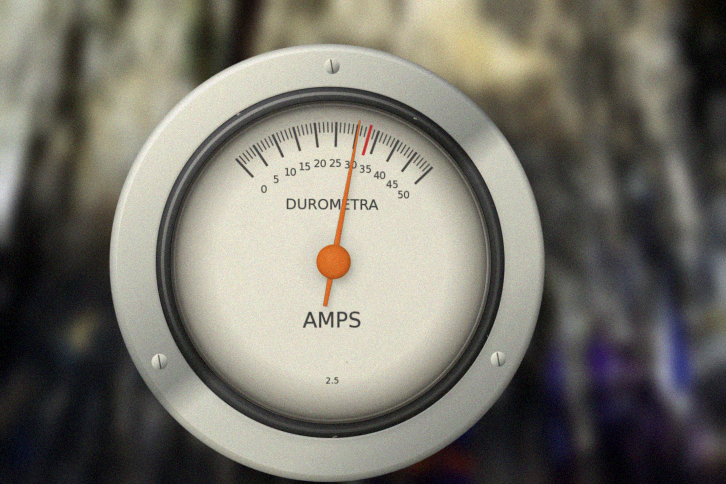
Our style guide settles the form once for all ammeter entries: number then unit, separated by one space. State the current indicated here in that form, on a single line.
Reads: 30 A
